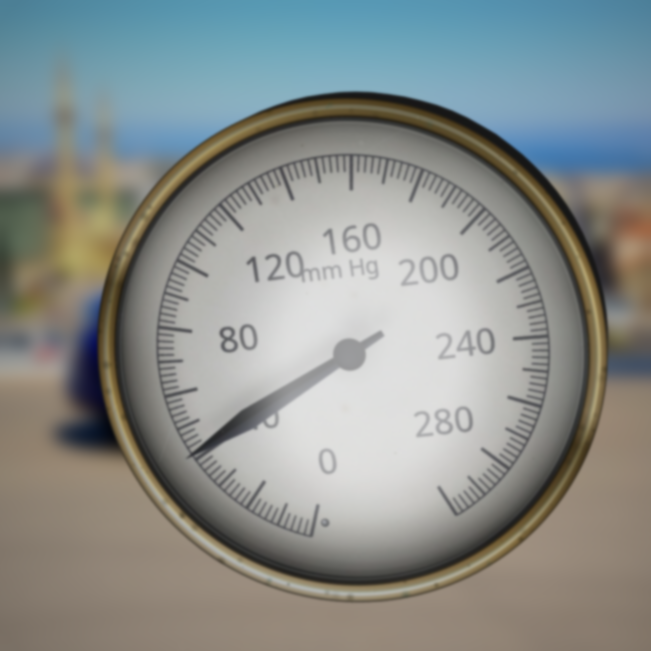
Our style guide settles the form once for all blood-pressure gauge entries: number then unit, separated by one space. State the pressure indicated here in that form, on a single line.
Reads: 42 mmHg
